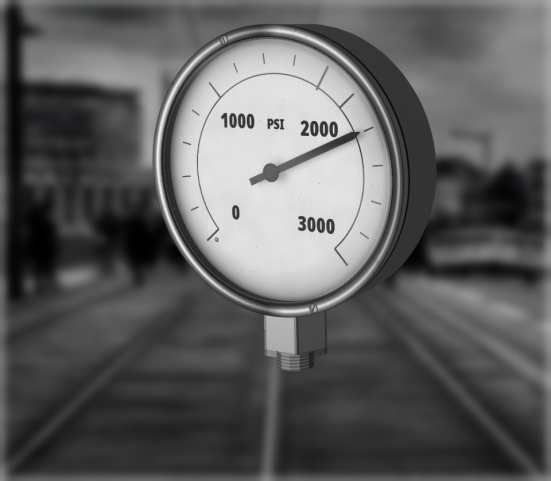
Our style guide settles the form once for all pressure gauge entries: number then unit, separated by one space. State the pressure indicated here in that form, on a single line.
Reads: 2200 psi
